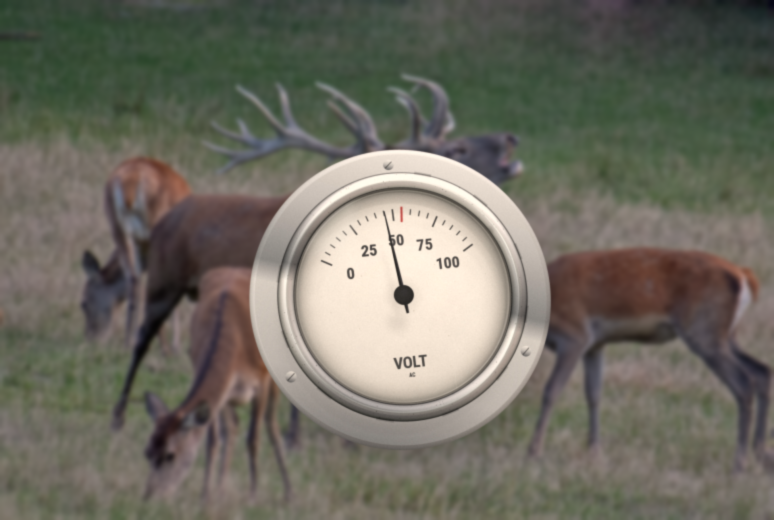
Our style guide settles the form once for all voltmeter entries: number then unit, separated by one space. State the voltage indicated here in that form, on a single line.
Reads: 45 V
